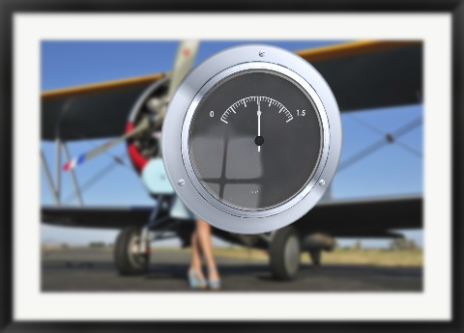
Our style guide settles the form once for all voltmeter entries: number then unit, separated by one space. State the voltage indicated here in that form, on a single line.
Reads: 0.75 V
